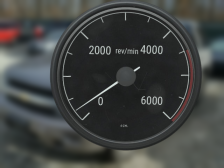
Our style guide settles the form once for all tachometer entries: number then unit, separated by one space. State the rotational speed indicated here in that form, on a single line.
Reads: 250 rpm
